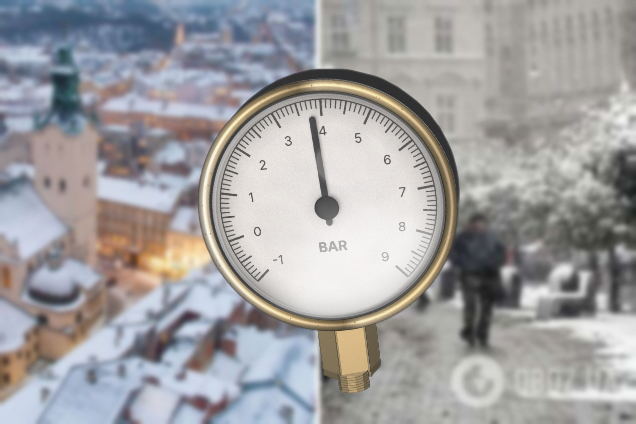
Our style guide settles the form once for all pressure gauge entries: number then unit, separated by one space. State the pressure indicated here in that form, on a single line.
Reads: 3.8 bar
